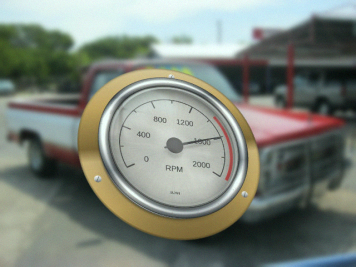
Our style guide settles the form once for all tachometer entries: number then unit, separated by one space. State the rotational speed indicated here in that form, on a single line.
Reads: 1600 rpm
